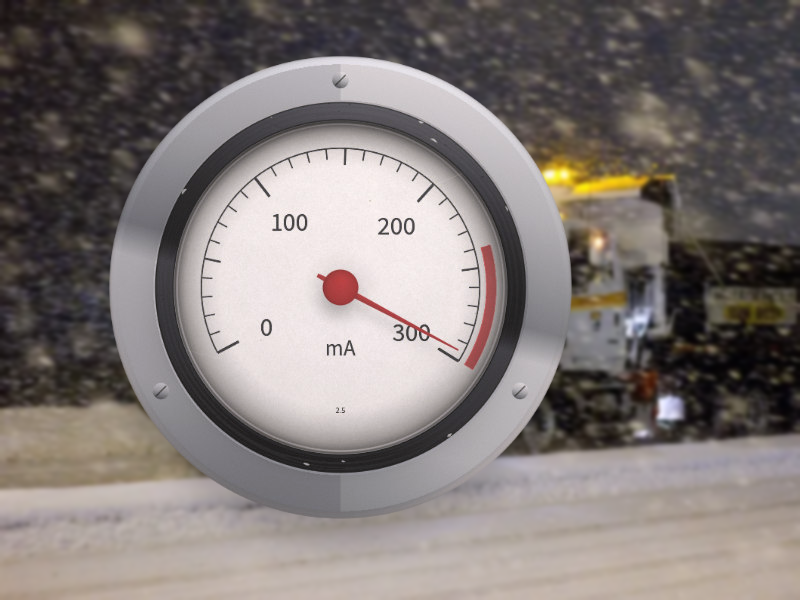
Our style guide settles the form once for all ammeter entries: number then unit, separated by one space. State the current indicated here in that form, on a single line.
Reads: 295 mA
